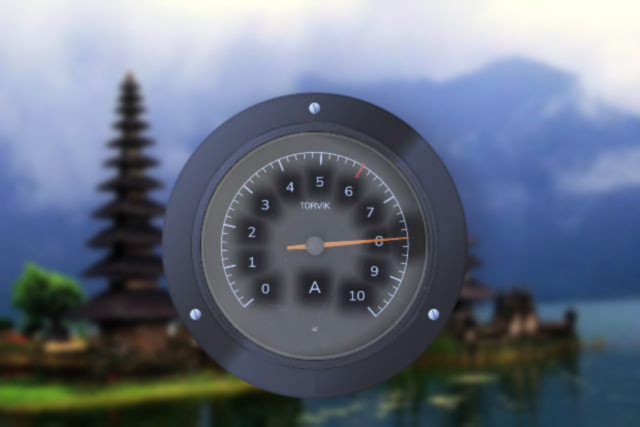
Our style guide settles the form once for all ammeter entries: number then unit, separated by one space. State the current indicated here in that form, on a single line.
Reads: 8 A
